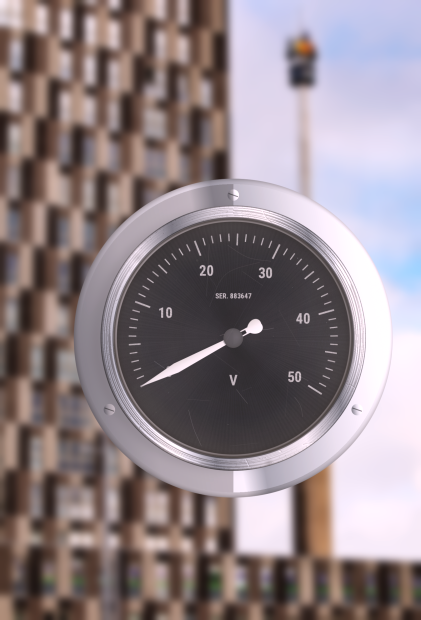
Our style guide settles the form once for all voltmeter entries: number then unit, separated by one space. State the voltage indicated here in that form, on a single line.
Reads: 0 V
